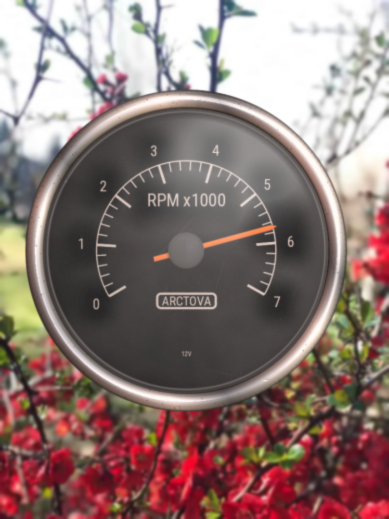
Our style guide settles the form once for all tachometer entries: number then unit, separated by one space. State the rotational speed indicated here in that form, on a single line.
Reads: 5700 rpm
